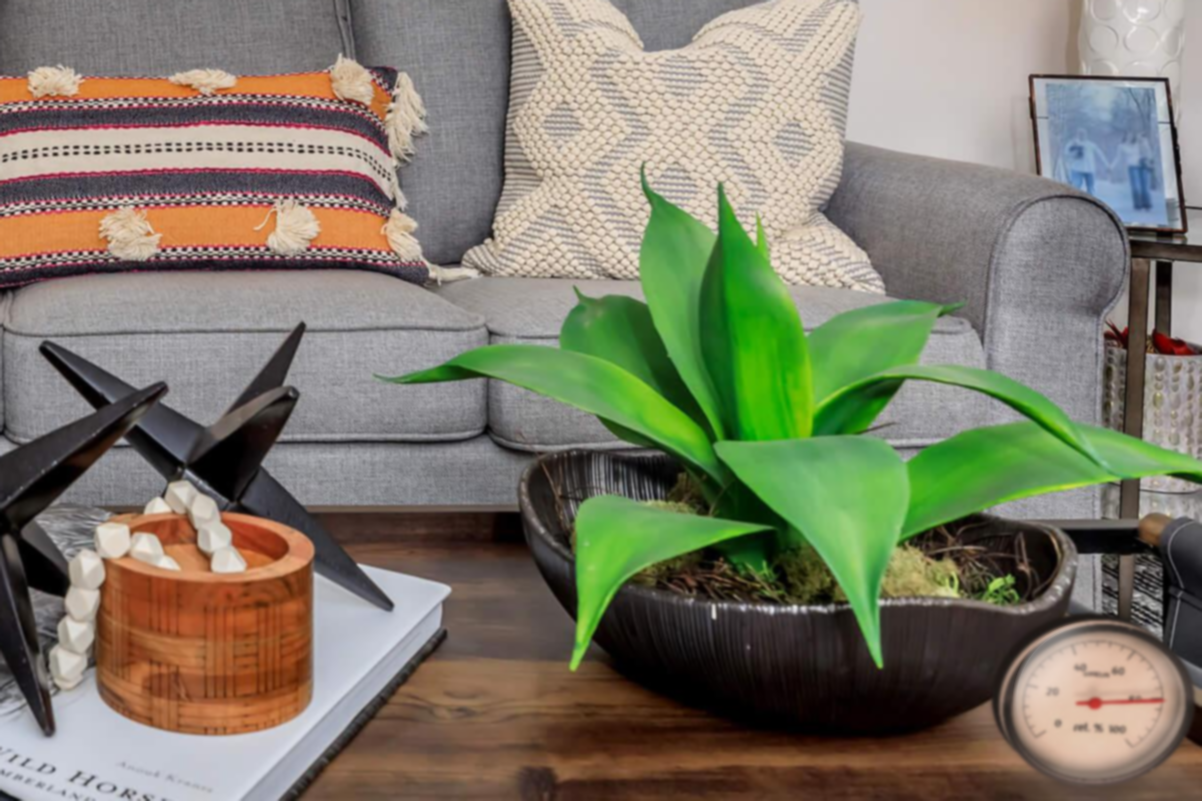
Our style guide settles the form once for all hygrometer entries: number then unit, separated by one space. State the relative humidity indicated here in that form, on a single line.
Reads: 80 %
